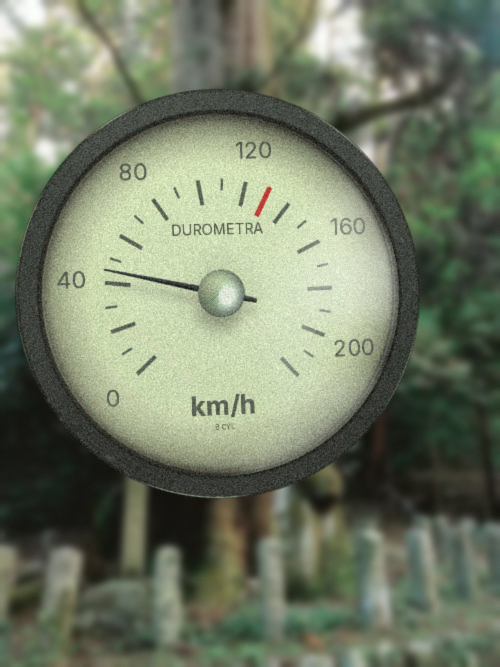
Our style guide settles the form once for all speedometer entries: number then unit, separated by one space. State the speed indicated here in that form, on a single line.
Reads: 45 km/h
